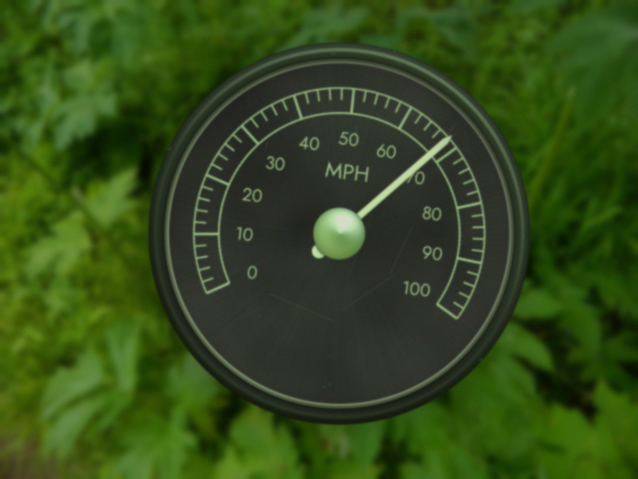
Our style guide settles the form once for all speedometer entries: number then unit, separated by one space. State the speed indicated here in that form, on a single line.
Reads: 68 mph
